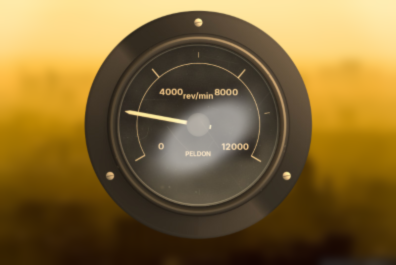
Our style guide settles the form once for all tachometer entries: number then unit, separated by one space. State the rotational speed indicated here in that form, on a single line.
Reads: 2000 rpm
